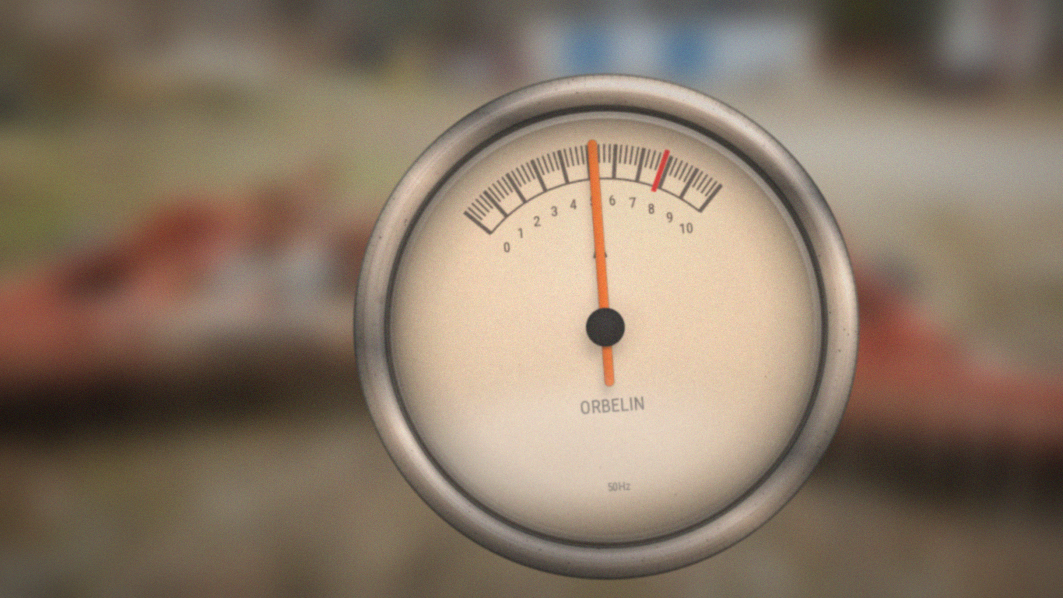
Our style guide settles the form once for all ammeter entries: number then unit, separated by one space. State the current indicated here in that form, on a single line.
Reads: 5.2 A
